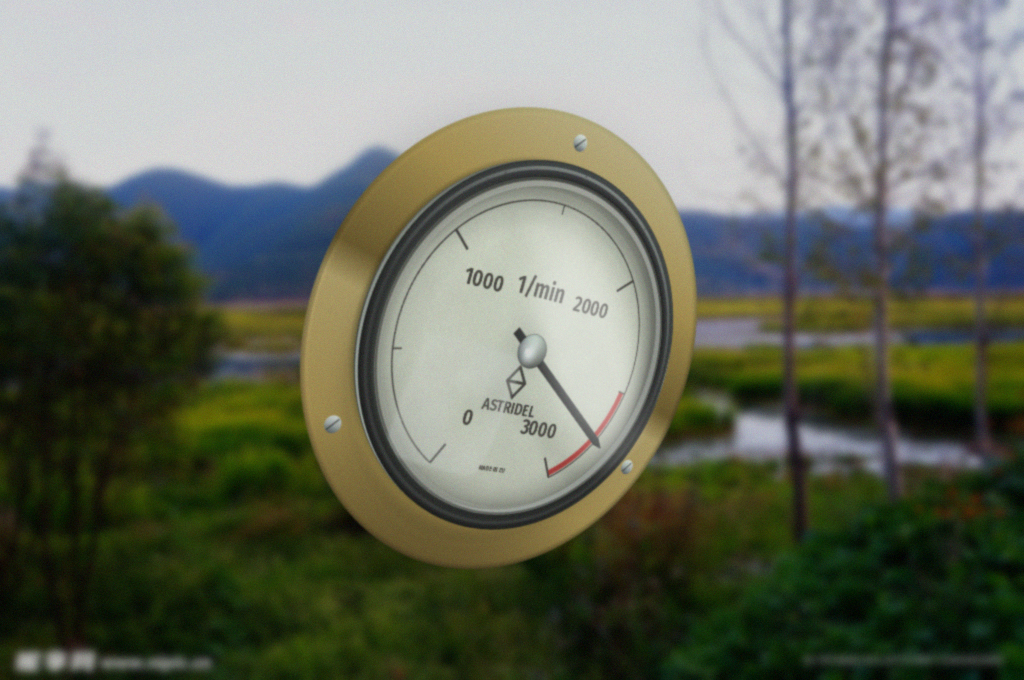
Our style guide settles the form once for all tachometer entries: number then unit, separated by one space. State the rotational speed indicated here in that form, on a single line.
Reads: 2750 rpm
